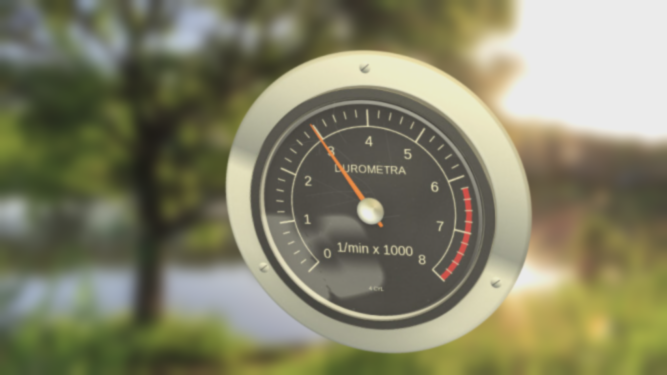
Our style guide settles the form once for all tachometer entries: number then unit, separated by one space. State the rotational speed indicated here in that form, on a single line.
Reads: 3000 rpm
